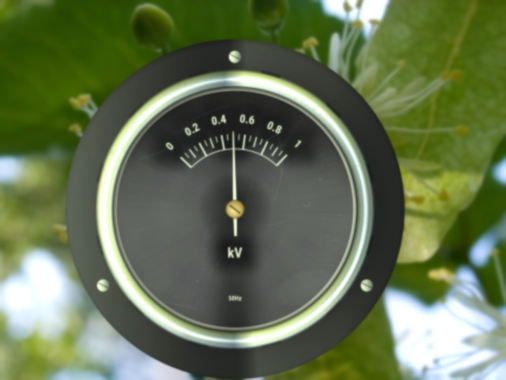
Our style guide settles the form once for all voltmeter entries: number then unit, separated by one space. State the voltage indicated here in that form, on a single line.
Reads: 0.5 kV
